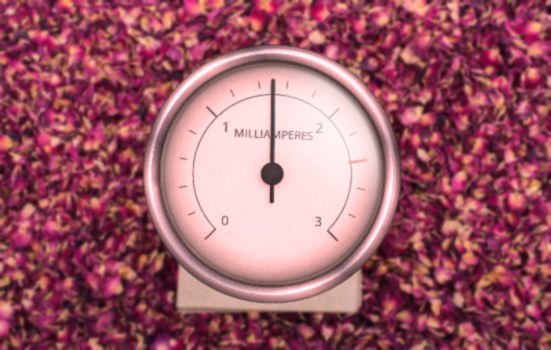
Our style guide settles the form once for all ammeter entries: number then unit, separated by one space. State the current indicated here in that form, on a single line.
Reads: 1.5 mA
